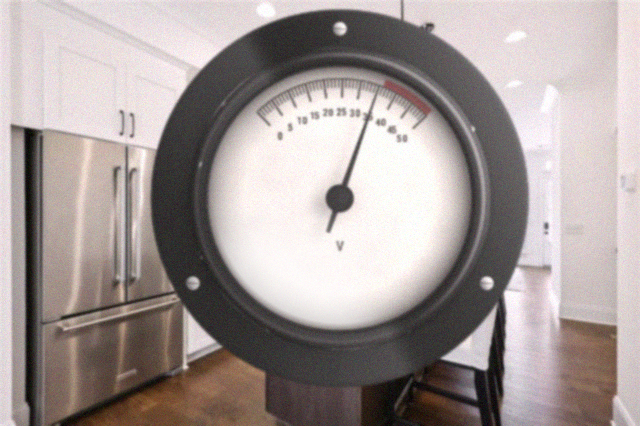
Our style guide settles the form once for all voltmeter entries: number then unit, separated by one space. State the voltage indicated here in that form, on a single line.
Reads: 35 V
